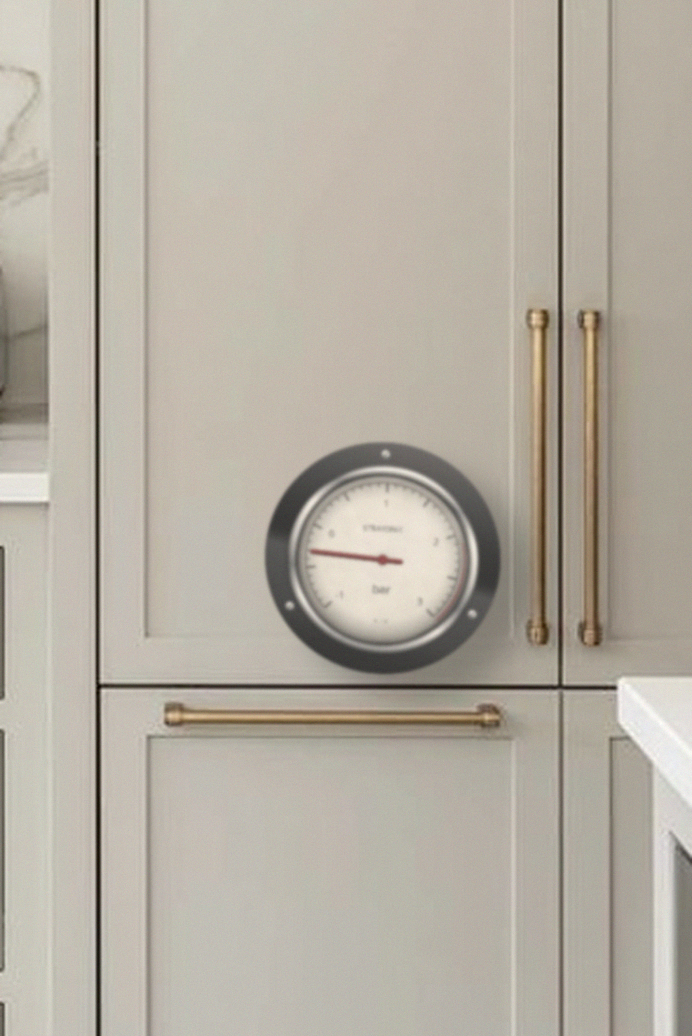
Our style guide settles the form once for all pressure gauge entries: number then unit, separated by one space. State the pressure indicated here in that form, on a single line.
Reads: -0.3 bar
